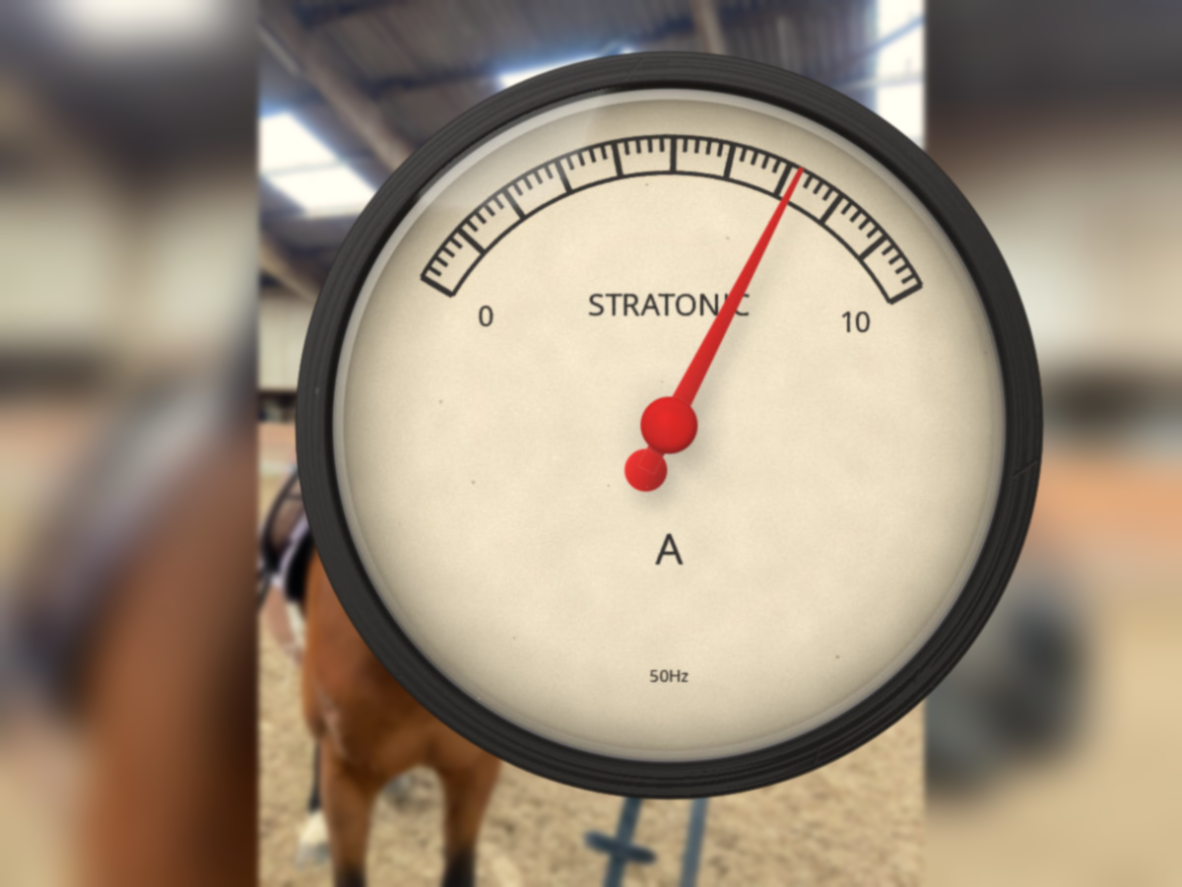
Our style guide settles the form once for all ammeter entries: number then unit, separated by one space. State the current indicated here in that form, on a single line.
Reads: 7.2 A
